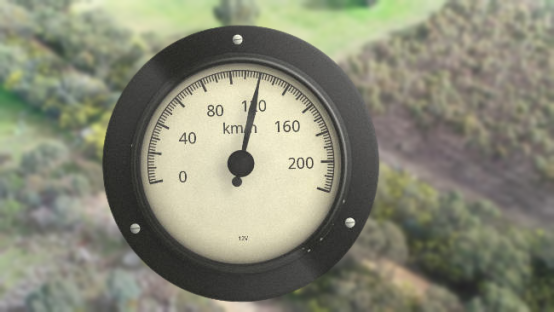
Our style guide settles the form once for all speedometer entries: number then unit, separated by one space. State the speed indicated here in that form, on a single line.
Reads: 120 km/h
